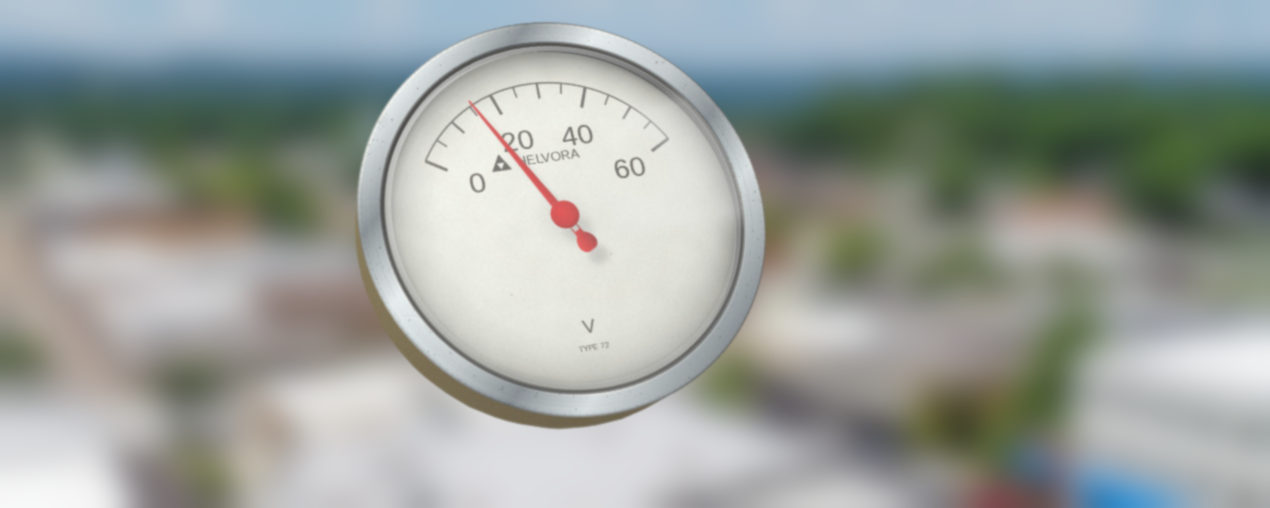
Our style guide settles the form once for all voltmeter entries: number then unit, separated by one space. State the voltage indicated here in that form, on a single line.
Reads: 15 V
